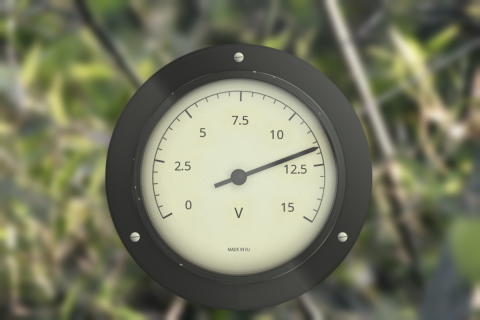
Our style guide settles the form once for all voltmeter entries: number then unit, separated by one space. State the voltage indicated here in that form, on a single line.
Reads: 11.75 V
